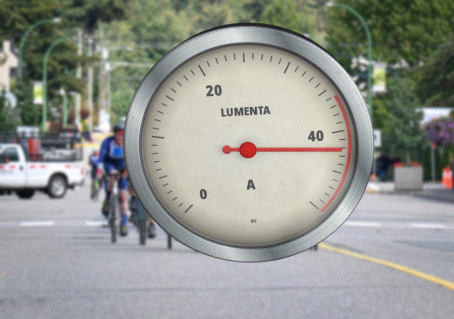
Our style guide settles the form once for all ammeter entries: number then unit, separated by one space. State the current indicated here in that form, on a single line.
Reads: 42 A
